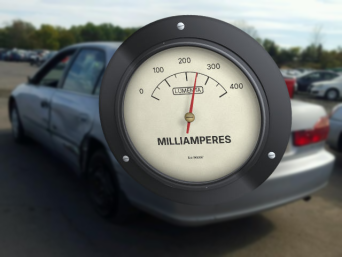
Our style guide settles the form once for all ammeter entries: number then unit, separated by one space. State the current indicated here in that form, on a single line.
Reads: 250 mA
